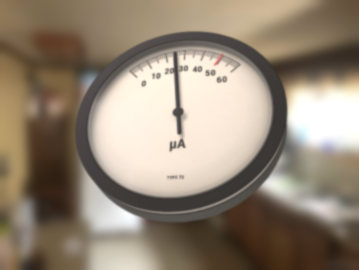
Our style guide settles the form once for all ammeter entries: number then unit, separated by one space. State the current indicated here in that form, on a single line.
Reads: 25 µA
